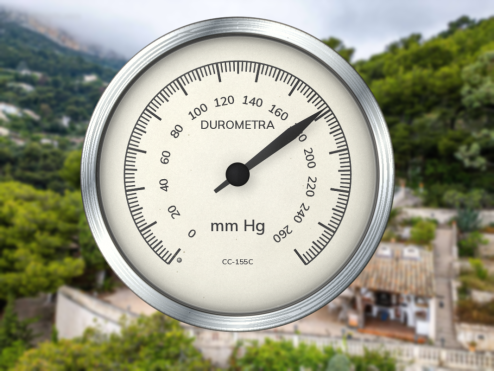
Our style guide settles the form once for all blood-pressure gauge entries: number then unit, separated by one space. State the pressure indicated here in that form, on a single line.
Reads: 178 mmHg
